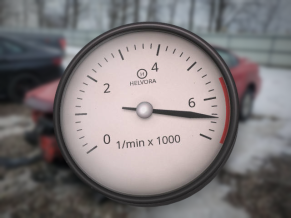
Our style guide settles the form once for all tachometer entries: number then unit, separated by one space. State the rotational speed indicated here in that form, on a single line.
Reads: 6500 rpm
